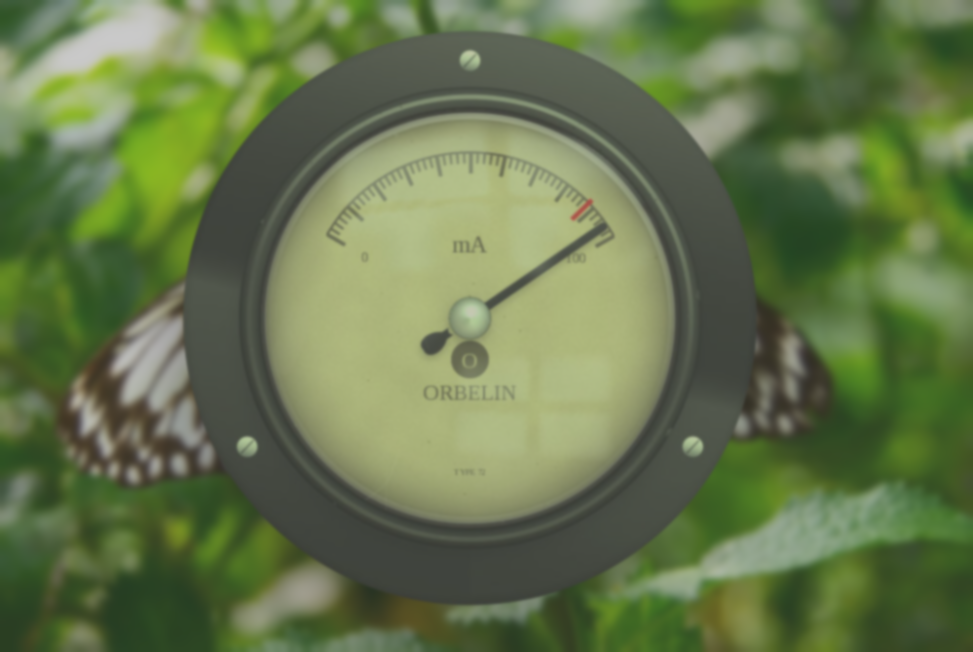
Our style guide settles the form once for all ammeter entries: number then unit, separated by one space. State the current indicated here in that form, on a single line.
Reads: 96 mA
